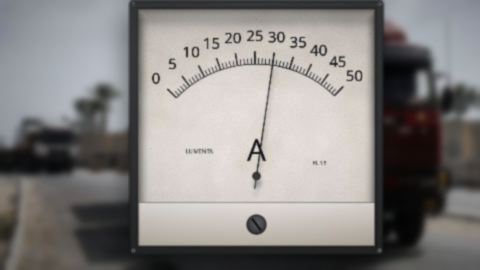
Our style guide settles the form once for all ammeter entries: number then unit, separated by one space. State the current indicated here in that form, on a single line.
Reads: 30 A
